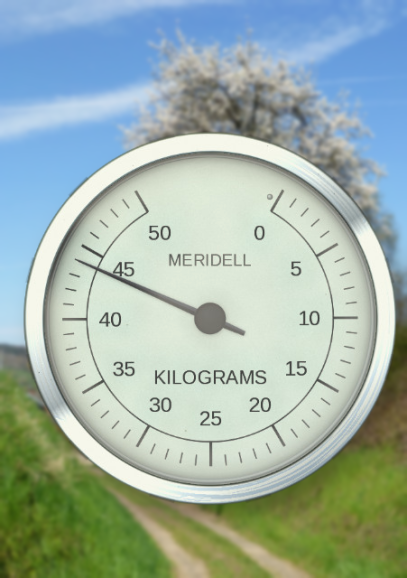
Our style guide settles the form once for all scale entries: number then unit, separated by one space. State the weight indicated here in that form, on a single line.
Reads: 44 kg
